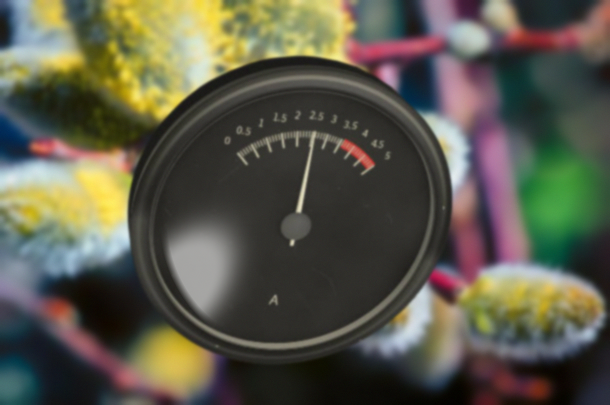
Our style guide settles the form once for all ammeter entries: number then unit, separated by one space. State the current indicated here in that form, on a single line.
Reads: 2.5 A
